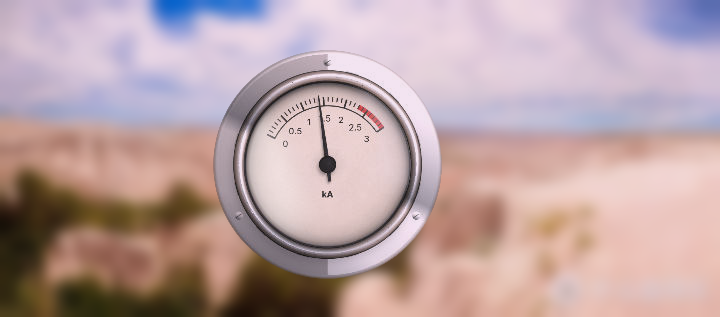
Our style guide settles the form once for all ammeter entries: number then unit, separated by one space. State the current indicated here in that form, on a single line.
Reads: 1.4 kA
